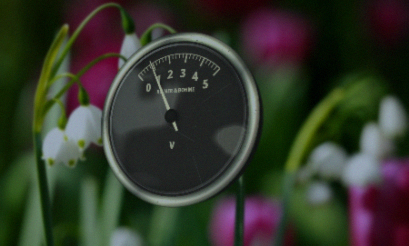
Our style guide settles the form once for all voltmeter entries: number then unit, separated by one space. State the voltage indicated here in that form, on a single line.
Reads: 1 V
